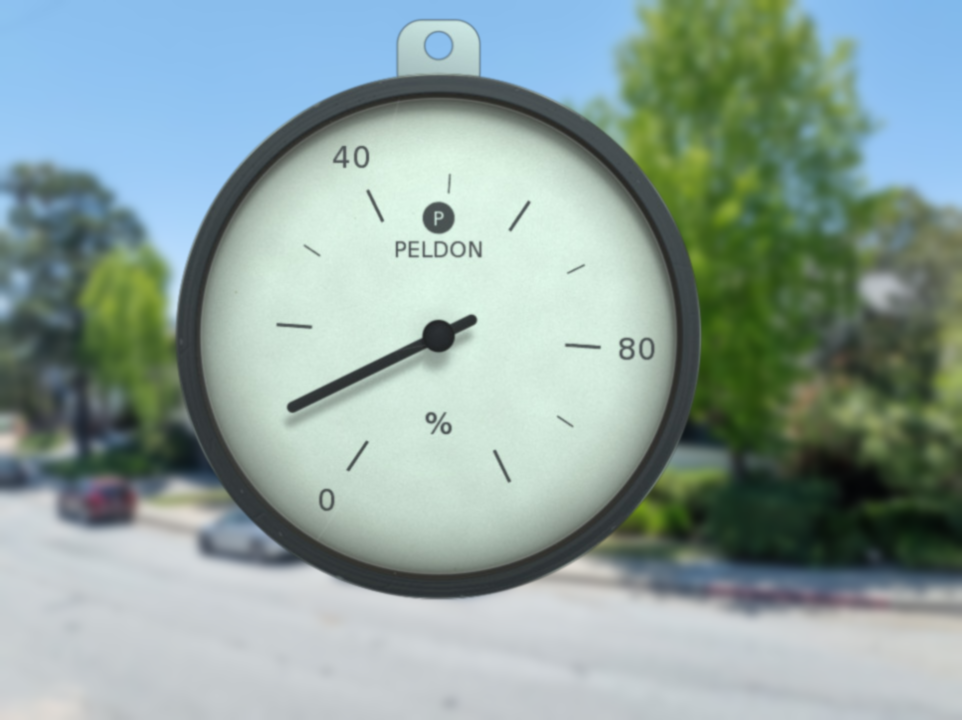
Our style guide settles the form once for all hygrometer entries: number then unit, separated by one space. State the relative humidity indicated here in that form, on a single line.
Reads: 10 %
